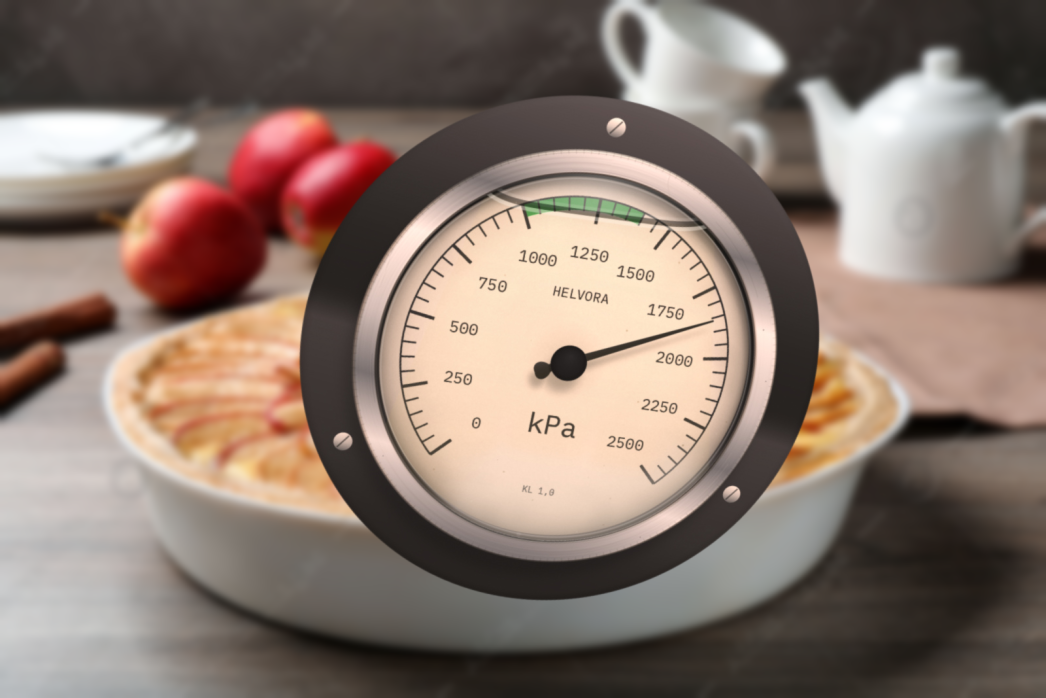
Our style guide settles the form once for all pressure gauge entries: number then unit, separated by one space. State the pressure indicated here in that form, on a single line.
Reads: 1850 kPa
